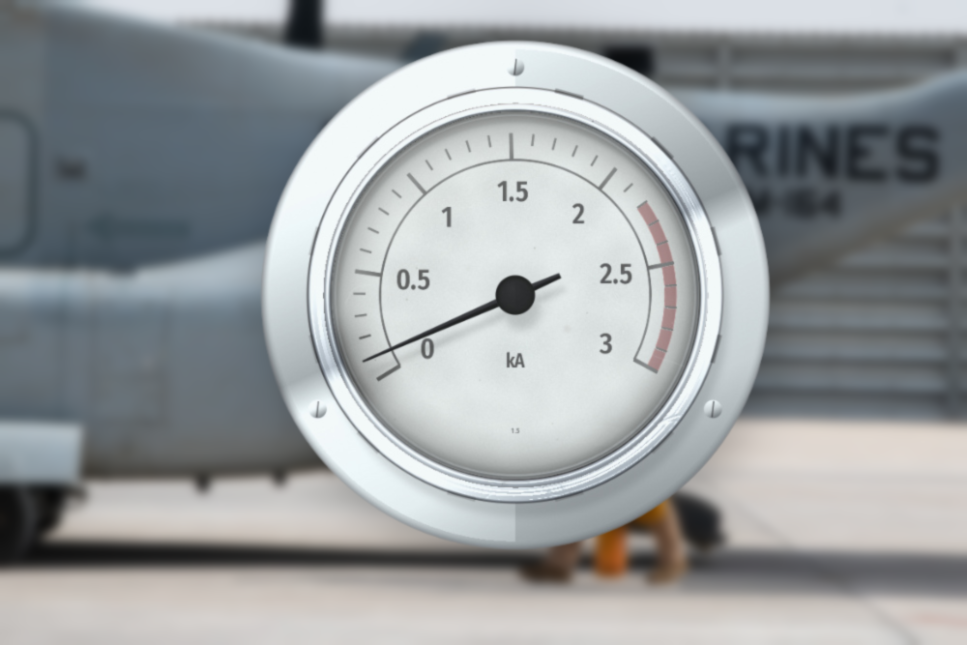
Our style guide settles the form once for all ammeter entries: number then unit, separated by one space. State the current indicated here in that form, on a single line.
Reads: 0.1 kA
